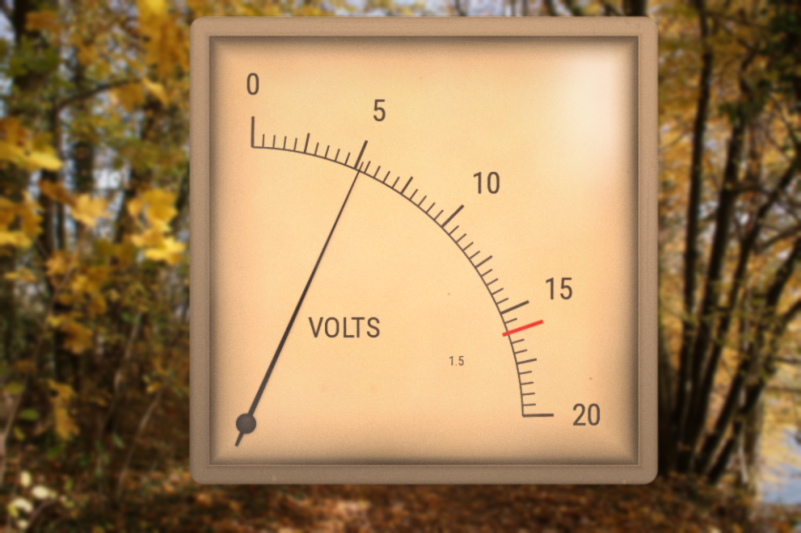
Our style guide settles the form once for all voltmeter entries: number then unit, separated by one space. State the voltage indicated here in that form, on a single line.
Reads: 5.25 V
